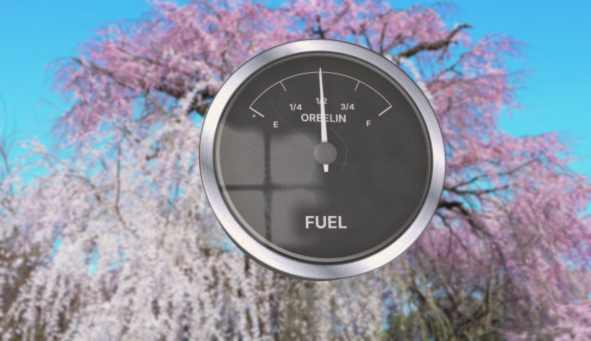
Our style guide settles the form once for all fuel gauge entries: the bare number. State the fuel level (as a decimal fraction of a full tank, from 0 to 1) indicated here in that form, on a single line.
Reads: 0.5
